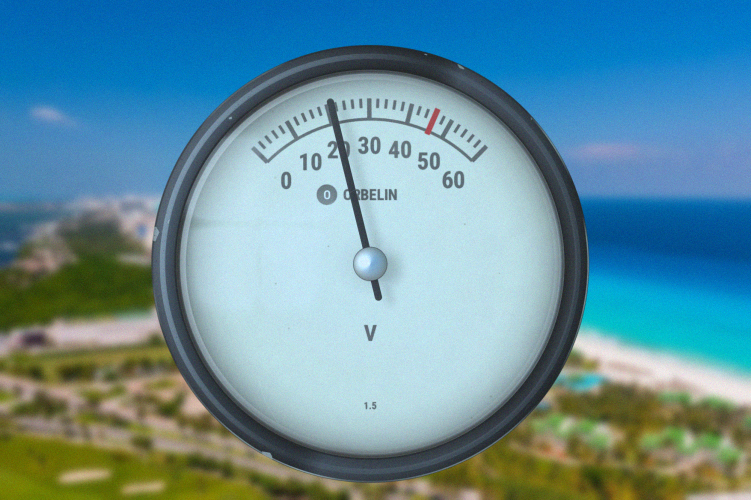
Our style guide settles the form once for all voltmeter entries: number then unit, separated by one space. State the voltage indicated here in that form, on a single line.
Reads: 21 V
